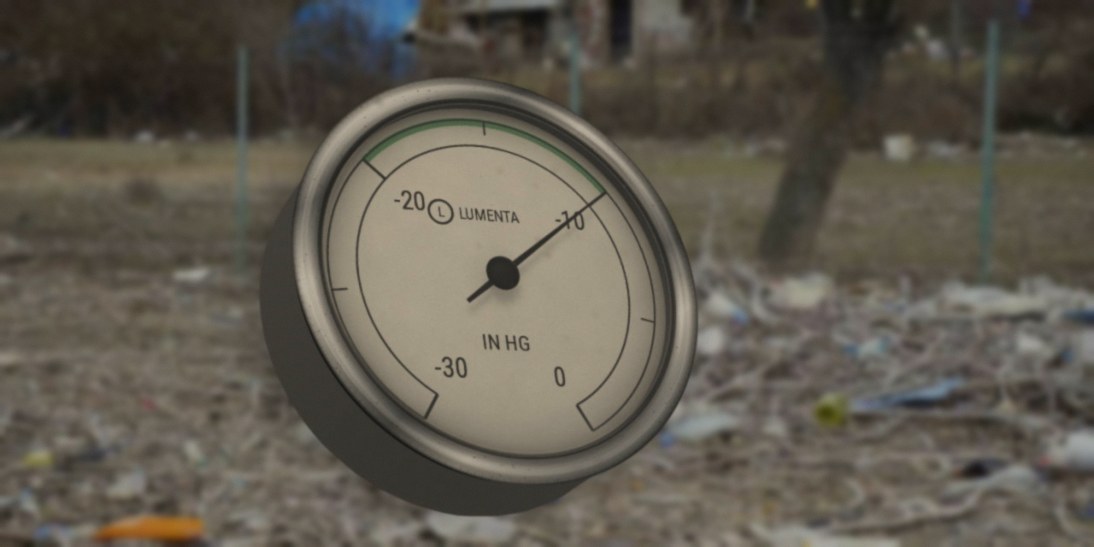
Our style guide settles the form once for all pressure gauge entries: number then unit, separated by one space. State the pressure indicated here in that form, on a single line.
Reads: -10 inHg
